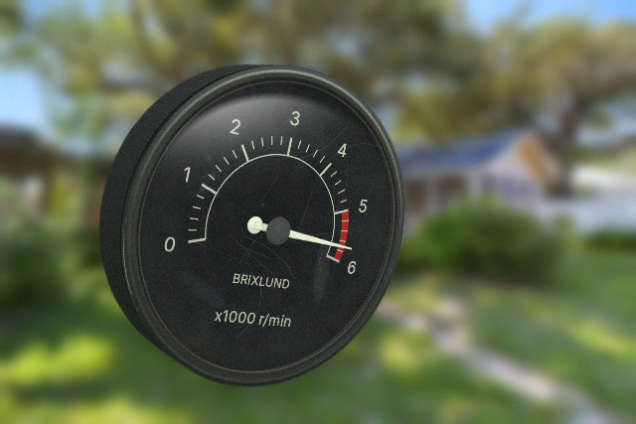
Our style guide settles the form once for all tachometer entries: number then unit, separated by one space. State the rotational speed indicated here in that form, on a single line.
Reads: 5700 rpm
